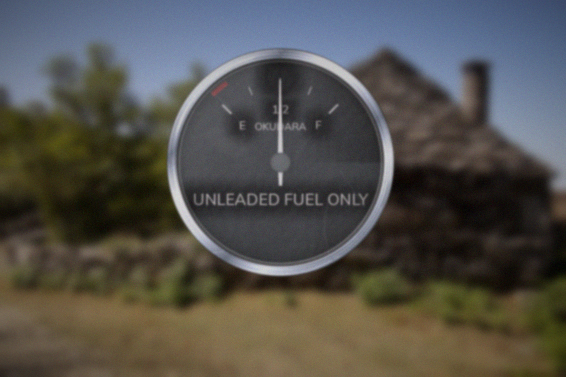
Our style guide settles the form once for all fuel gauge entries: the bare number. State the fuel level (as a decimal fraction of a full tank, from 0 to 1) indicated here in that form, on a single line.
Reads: 0.5
